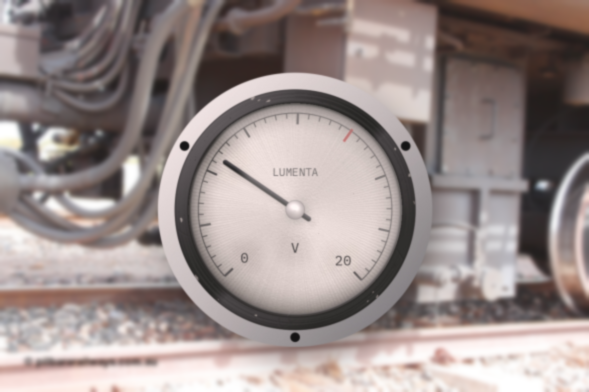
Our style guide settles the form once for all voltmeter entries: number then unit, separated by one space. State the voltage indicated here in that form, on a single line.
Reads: 5.75 V
